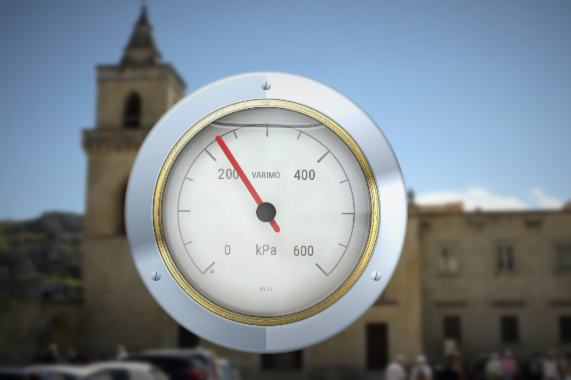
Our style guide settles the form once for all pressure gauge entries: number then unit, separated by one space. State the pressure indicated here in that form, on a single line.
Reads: 225 kPa
